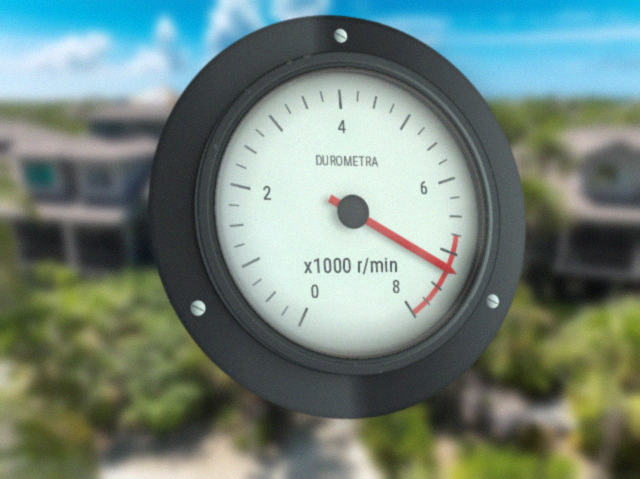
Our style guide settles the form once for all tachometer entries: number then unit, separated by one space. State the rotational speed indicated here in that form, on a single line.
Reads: 7250 rpm
